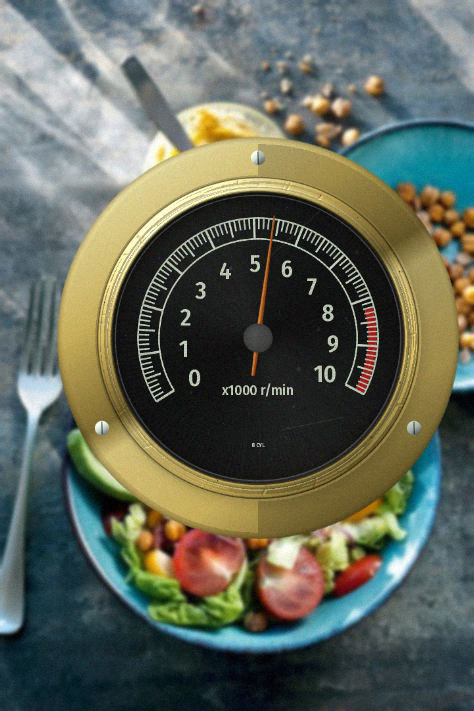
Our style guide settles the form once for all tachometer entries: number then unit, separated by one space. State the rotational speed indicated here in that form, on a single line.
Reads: 5400 rpm
